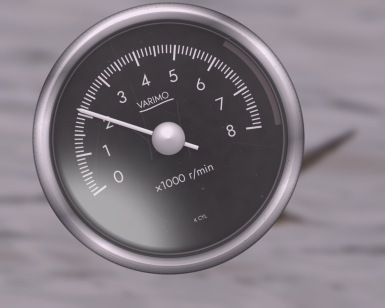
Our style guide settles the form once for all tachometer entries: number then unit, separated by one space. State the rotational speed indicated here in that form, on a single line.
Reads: 2100 rpm
